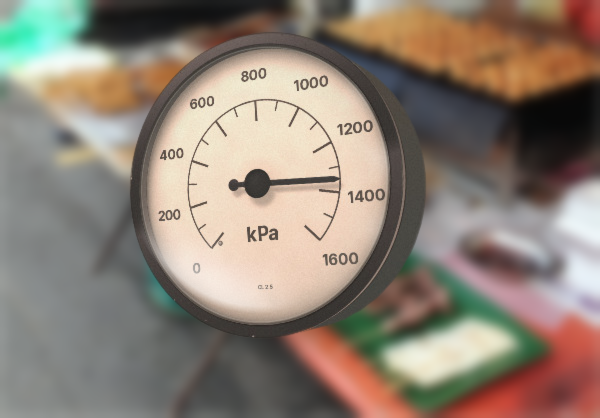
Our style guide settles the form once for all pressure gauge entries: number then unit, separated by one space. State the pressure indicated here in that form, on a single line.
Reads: 1350 kPa
